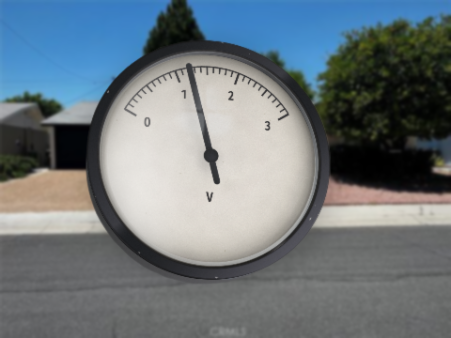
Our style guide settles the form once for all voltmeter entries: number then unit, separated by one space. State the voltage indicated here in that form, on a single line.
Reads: 1.2 V
